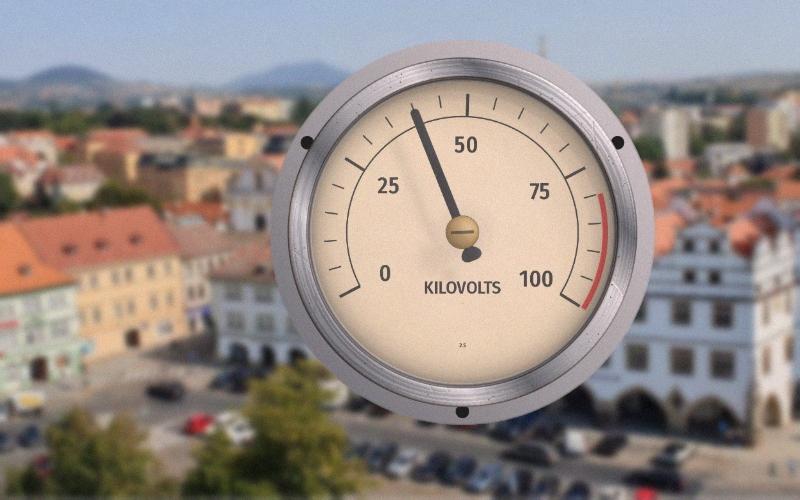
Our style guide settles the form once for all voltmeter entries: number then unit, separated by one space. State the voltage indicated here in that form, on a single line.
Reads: 40 kV
